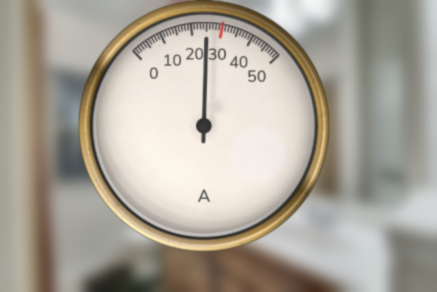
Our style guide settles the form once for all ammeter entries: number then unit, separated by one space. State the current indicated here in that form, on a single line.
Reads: 25 A
